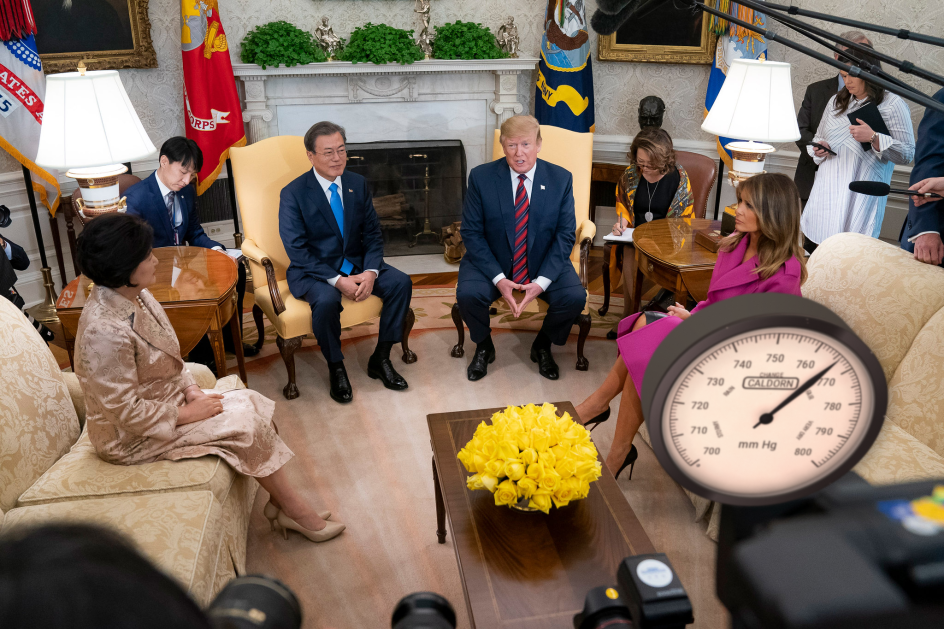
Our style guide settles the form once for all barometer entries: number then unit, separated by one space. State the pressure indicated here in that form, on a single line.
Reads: 765 mmHg
